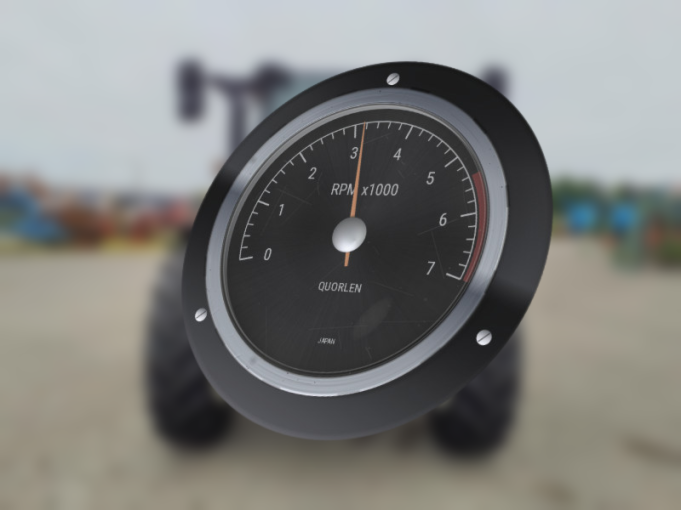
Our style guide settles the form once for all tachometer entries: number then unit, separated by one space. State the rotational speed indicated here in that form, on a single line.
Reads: 3200 rpm
